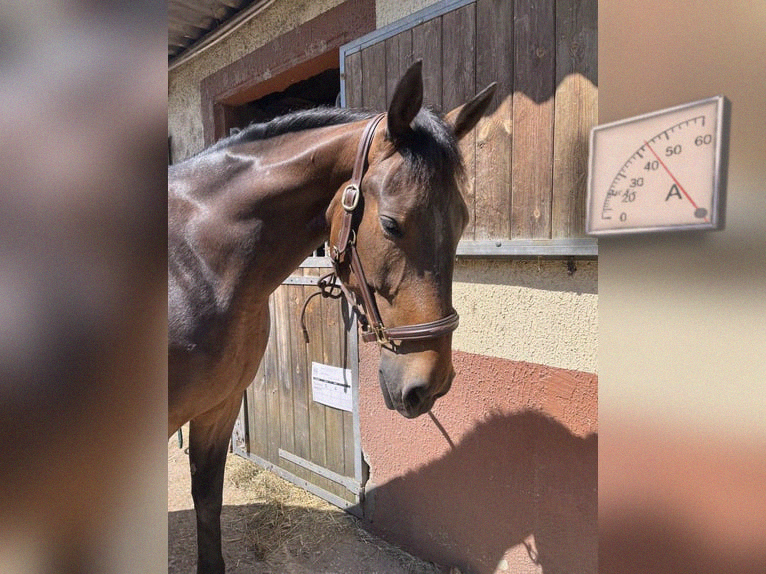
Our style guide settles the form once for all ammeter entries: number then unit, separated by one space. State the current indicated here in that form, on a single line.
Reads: 44 A
